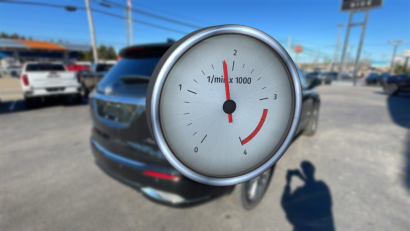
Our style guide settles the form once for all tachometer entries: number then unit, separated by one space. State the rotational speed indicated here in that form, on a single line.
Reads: 1800 rpm
